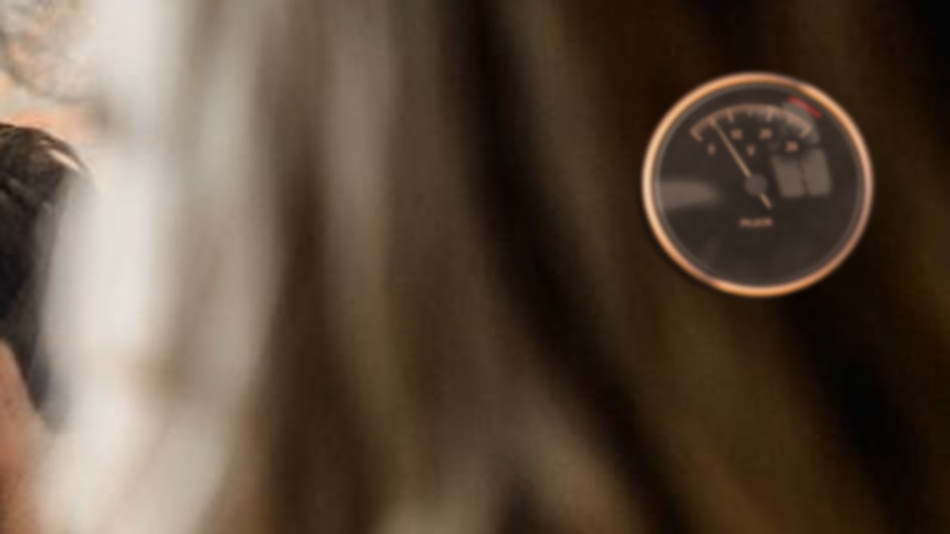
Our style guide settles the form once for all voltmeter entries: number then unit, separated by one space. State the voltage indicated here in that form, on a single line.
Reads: 5 V
